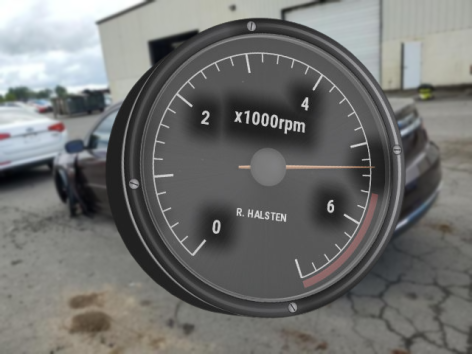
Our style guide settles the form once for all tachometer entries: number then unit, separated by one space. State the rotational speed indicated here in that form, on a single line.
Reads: 5300 rpm
